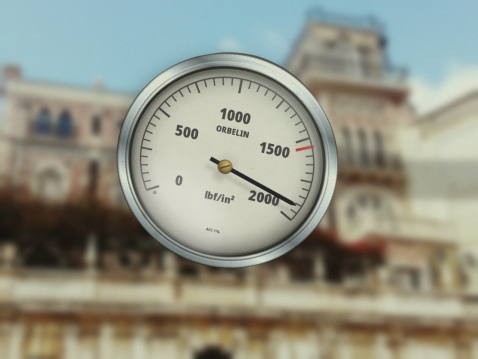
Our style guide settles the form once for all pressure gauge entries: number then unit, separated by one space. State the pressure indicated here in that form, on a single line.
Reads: 1900 psi
